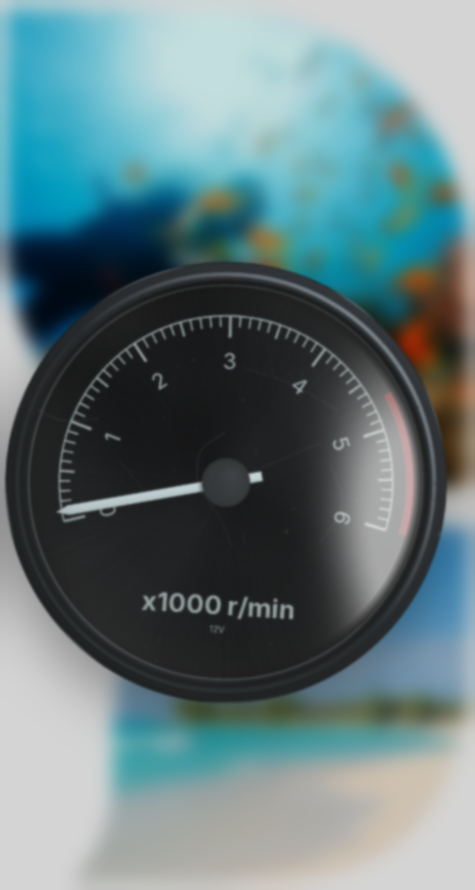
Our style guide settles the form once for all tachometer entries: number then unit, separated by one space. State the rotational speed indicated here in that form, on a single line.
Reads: 100 rpm
